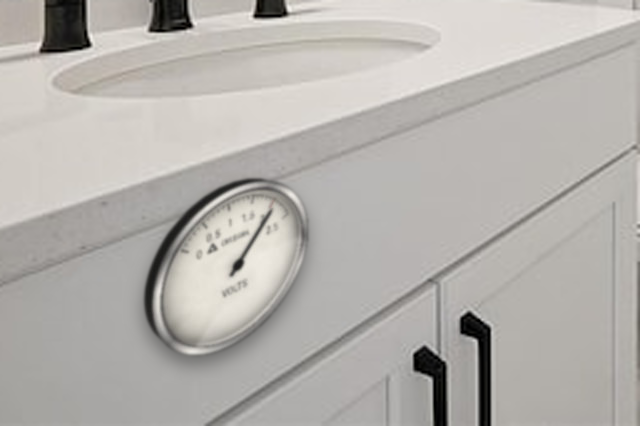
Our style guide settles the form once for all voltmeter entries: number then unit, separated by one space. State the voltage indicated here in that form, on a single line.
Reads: 2 V
